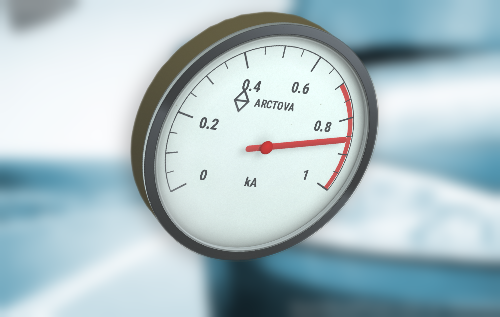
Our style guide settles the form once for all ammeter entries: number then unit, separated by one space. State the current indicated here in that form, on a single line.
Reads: 0.85 kA
